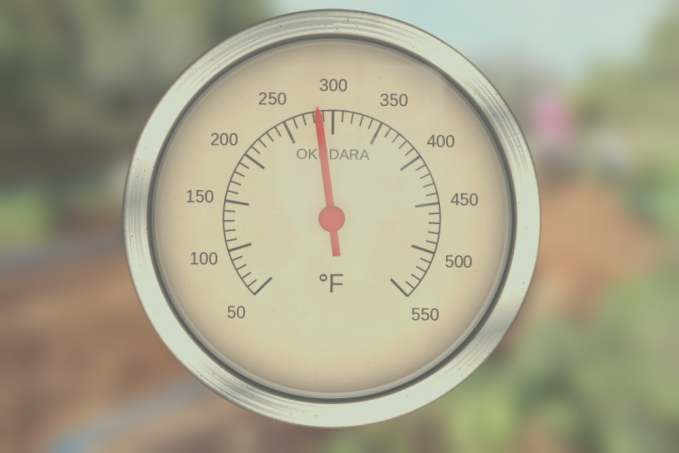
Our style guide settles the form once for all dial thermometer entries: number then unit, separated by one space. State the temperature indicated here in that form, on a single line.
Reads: 285 °F
